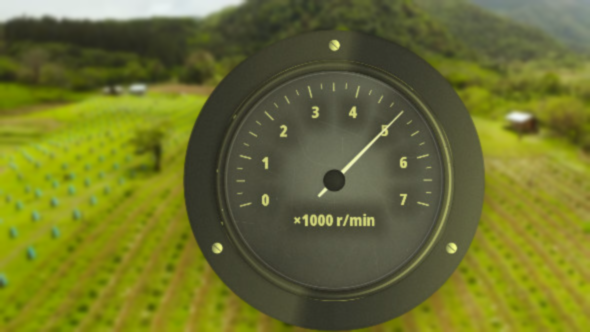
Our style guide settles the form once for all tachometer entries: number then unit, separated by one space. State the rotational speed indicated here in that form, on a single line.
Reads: 5000 rpm
